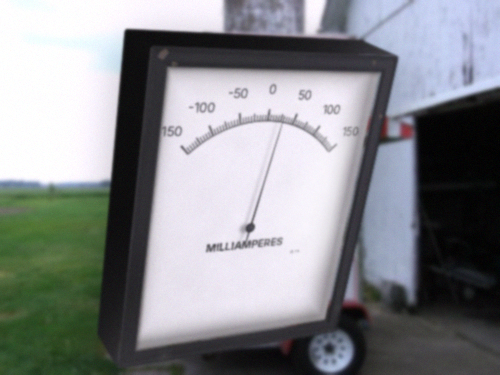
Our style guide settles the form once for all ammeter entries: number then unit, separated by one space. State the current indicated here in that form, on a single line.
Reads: 25 mA
